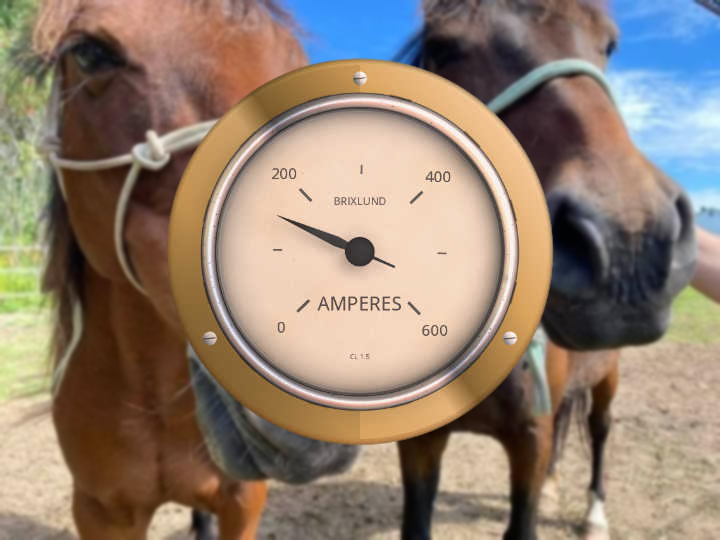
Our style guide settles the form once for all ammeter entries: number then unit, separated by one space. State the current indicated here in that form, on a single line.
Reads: 150 A
